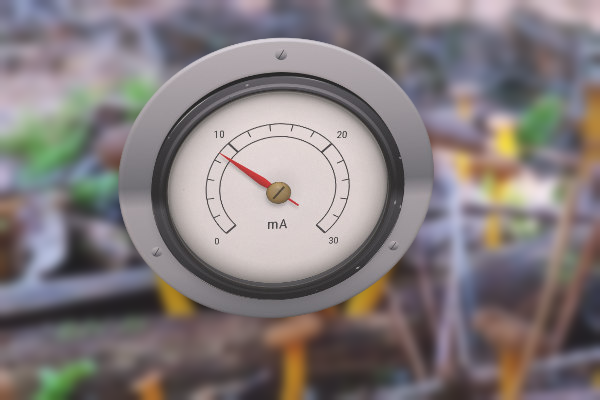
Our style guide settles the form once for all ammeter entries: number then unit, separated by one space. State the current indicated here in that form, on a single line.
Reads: 9 mA
